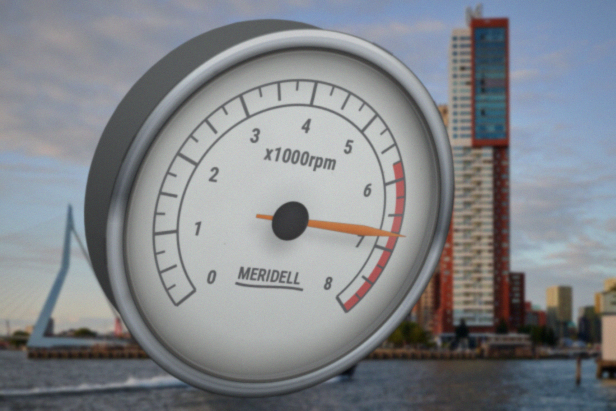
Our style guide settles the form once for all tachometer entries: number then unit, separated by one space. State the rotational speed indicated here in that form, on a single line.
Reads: 6750 rpm
